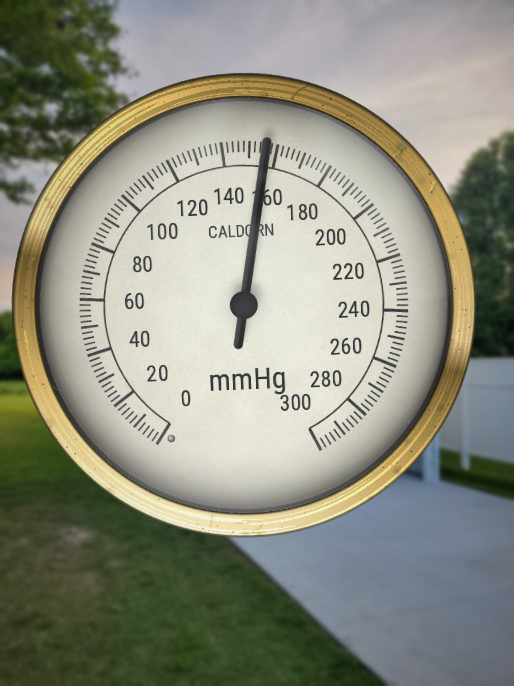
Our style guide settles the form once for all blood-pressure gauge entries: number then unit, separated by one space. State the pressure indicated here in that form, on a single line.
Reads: 156 mmHg
